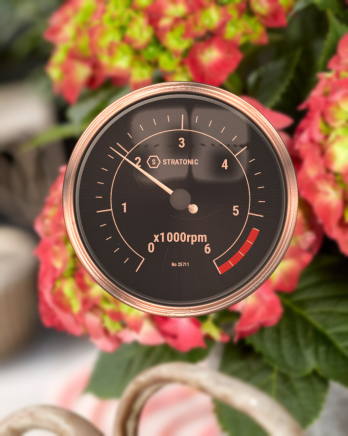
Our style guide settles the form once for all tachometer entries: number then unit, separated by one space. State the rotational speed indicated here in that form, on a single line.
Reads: 1900 rpm
